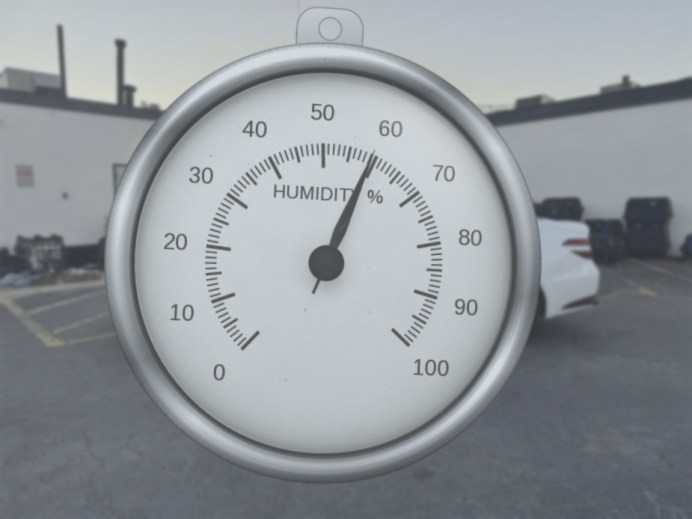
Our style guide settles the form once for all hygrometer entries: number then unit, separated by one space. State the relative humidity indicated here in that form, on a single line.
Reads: 59 %
